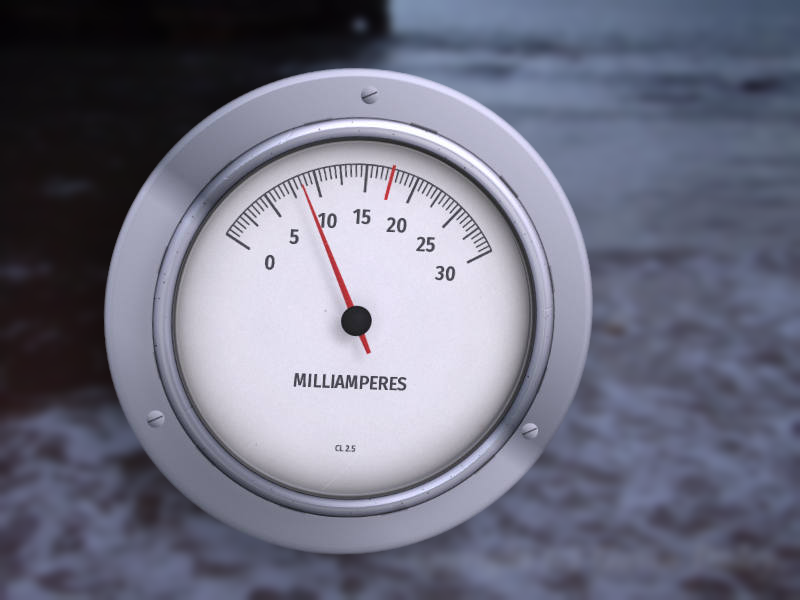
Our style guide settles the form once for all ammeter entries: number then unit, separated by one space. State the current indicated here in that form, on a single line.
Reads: 8.5 mA
